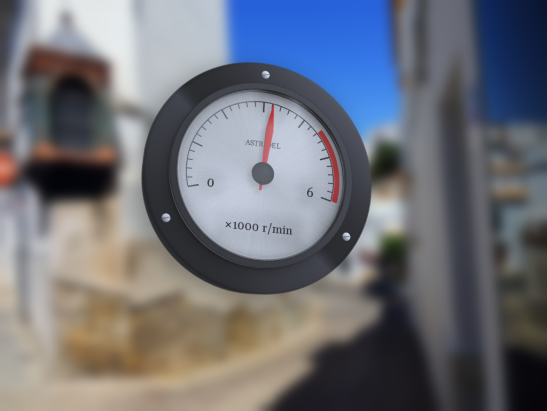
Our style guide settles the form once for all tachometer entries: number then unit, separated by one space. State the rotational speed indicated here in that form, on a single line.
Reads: 3200 rpm
